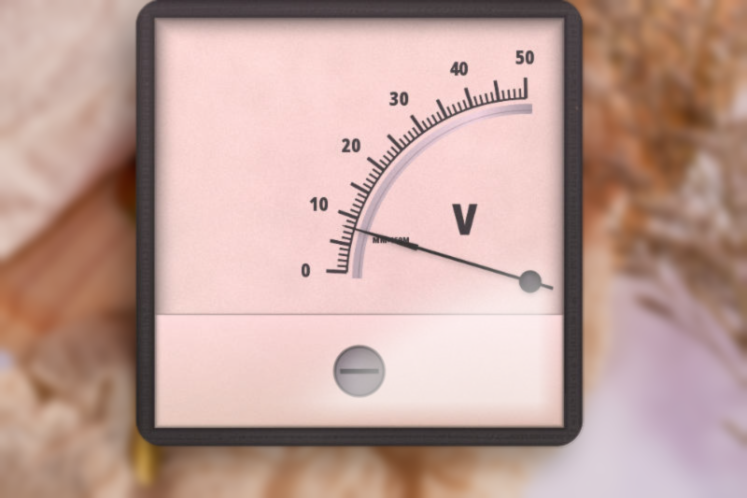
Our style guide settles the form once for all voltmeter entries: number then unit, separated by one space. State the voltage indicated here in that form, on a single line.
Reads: 8 V
